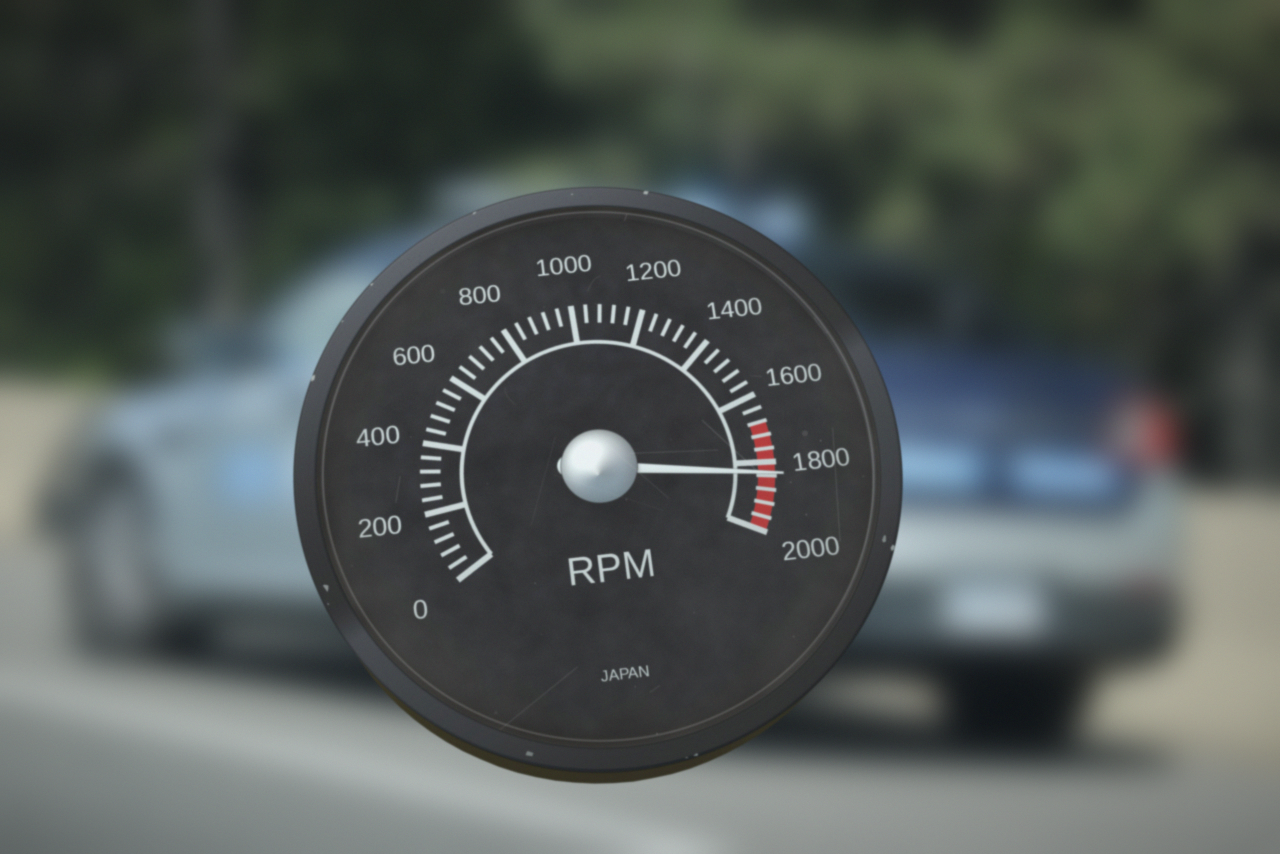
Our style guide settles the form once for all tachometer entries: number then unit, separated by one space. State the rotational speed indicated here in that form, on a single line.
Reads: 1840 rpm
